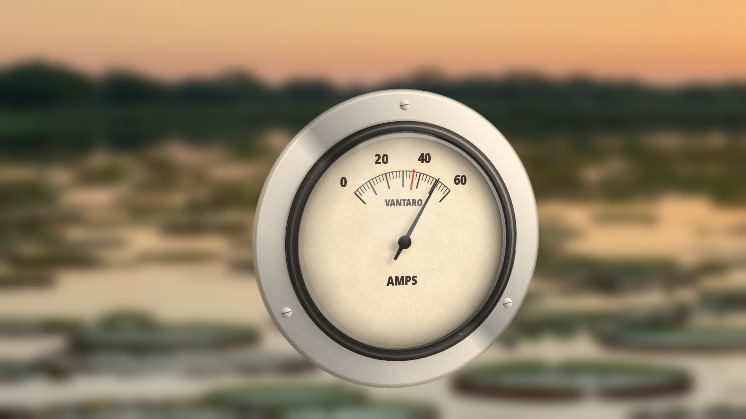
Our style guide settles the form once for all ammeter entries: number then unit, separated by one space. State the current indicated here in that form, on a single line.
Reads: 50 A
